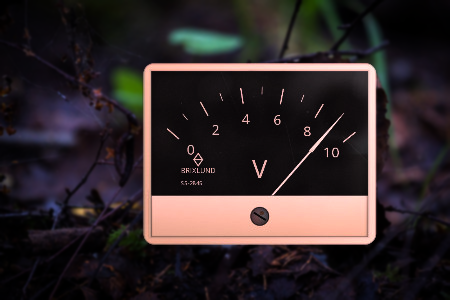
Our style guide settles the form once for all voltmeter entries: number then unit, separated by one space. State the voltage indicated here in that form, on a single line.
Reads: 9 V
